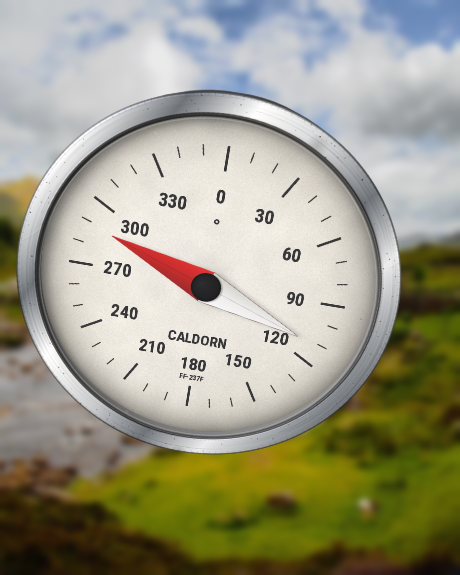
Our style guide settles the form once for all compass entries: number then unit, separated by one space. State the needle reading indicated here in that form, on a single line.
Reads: 290 °
